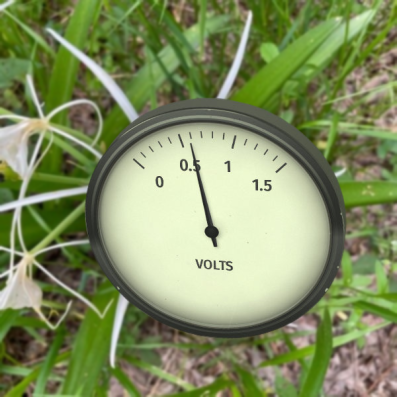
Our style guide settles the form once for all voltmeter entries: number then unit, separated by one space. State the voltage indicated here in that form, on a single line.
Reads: 0.6 V
